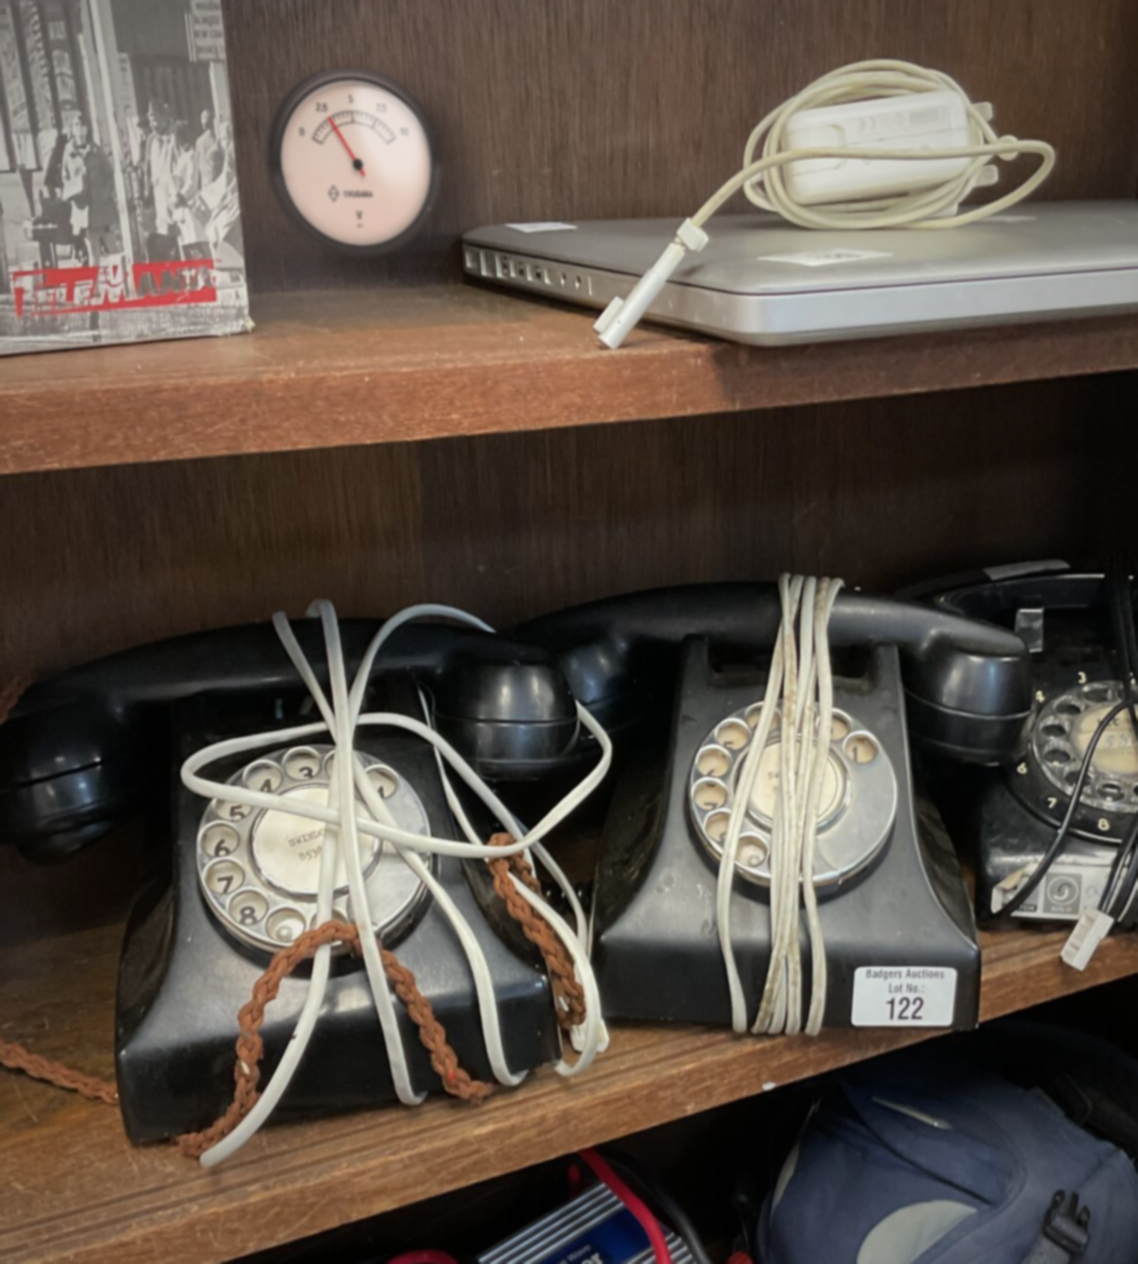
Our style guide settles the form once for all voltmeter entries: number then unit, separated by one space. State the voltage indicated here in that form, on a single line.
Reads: 2.5 V
